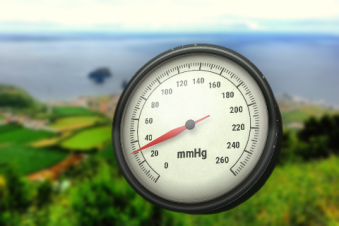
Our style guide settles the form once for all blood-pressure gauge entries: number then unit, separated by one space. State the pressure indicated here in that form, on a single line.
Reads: 30 mmHg
